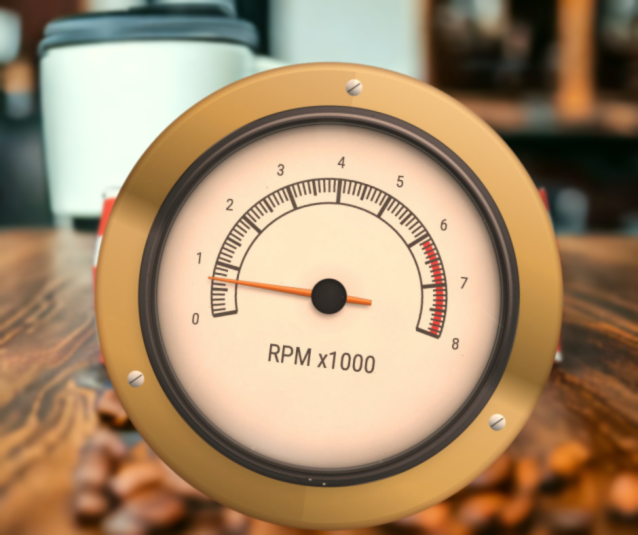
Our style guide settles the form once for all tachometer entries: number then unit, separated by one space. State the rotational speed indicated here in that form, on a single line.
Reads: 700 rpm
